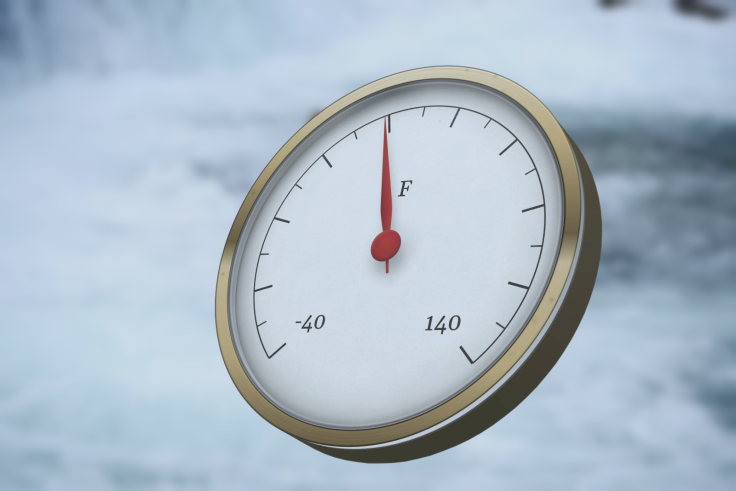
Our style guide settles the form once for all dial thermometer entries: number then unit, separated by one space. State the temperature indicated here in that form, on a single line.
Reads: 40 °F
